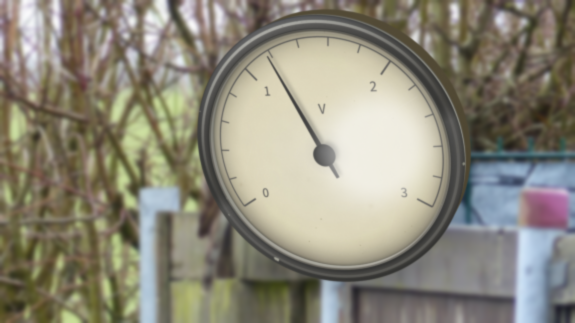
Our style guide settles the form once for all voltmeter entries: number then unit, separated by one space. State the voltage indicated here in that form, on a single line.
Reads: 1.2 V
